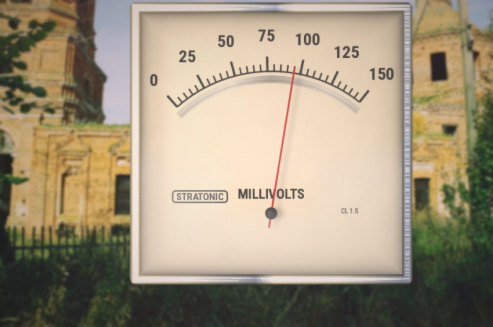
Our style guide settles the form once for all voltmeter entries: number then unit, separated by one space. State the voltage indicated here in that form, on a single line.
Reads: 95 mV
